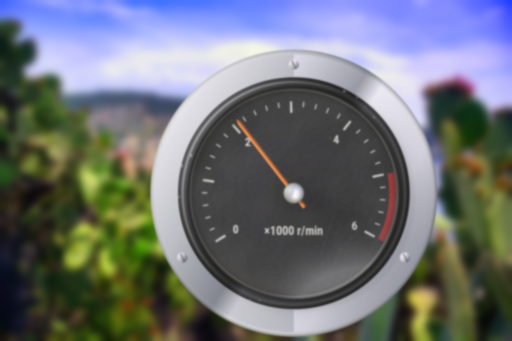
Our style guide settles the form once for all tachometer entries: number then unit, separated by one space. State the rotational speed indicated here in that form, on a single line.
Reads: 2100 rpm
